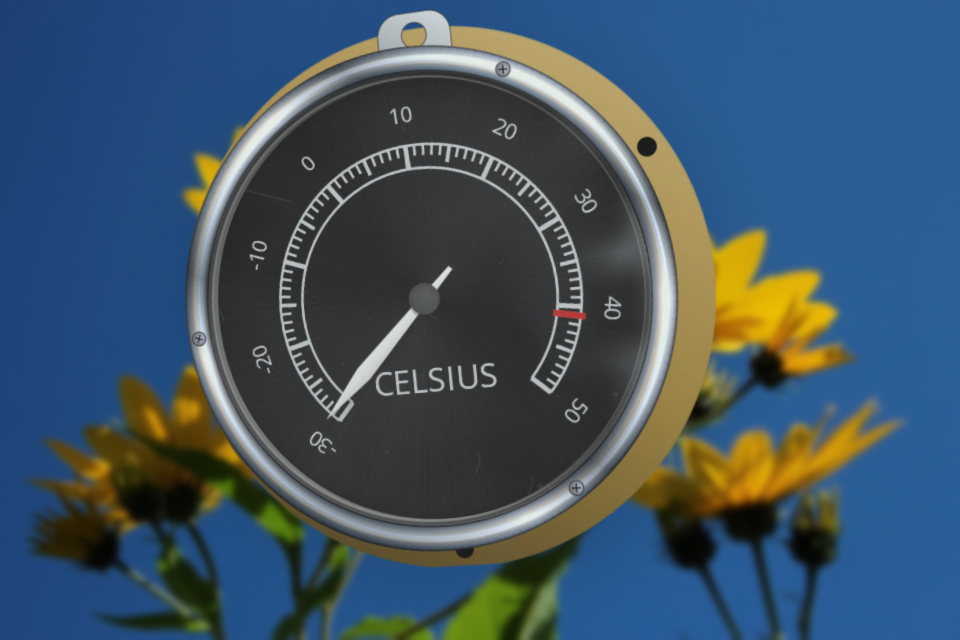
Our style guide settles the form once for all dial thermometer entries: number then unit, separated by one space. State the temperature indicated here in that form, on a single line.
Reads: -29 °C
